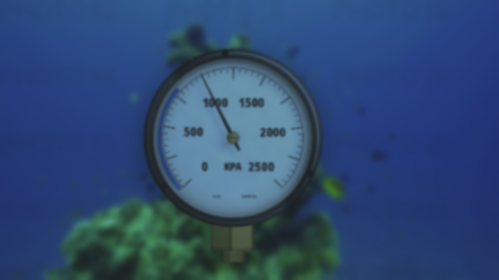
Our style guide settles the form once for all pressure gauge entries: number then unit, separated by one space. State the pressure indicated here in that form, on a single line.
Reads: 1000 kPa
